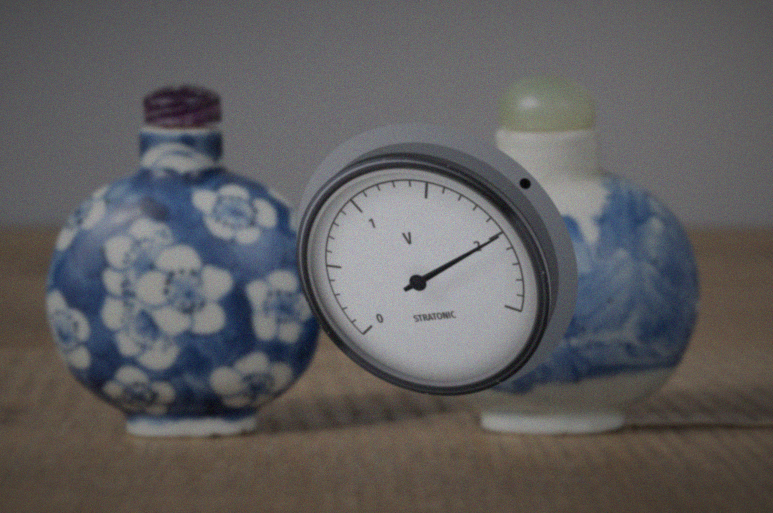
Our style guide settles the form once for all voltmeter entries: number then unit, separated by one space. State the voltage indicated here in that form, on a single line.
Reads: 2 V
